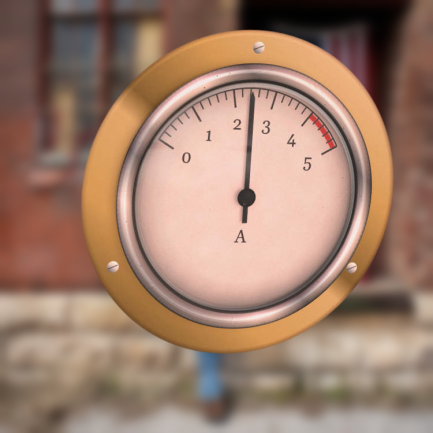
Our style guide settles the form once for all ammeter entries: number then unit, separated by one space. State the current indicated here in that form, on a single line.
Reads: 2.4 A
